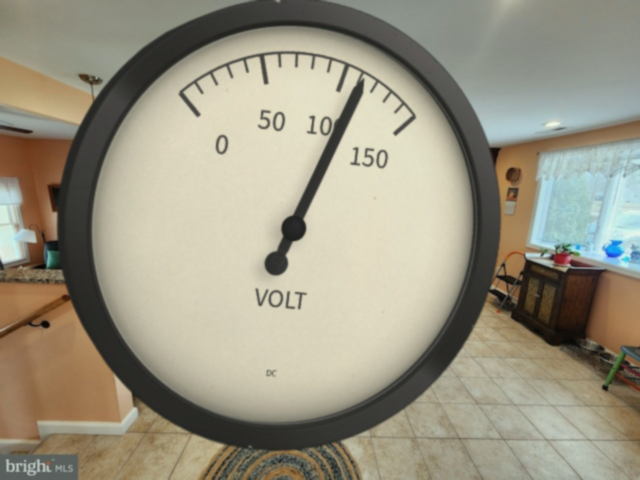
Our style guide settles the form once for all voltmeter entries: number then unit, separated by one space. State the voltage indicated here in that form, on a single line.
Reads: 110 V
